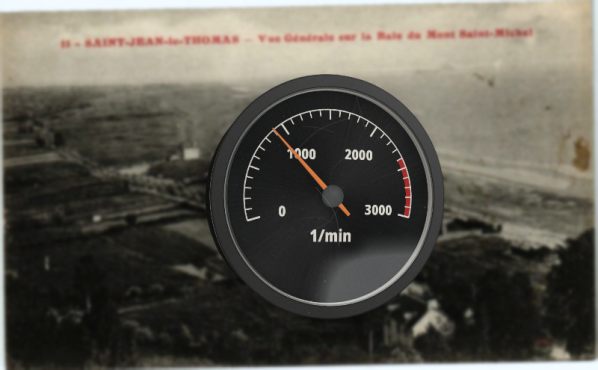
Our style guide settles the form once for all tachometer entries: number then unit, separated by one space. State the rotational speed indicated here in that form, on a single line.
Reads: 900 rpm
